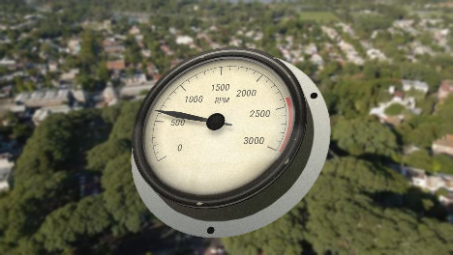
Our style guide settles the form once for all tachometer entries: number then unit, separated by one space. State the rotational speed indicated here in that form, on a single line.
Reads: 600 rpm
